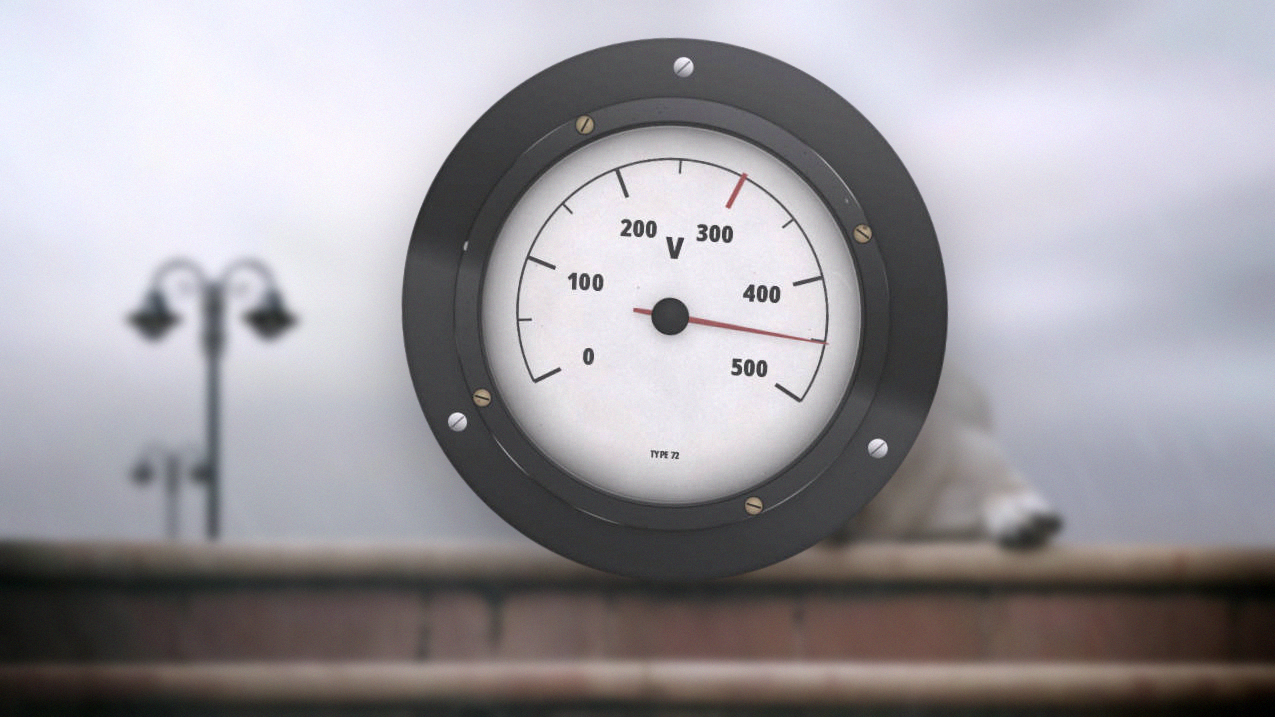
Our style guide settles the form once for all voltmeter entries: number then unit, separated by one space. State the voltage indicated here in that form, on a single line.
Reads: 450 V
